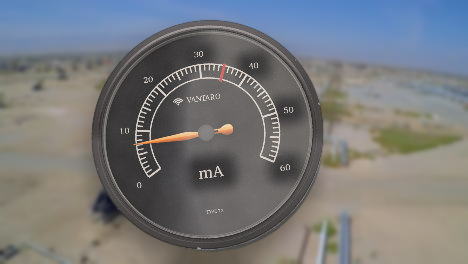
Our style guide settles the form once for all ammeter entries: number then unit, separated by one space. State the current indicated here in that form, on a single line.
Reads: 7 mA
